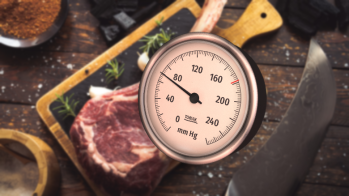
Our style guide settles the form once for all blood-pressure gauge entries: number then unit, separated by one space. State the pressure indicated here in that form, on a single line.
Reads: 70 mmHg
